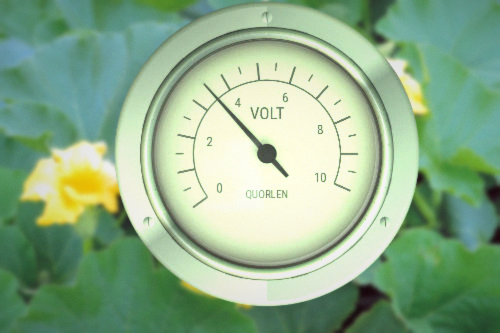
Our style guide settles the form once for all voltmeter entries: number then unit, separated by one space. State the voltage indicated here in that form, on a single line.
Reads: 3.5 V
